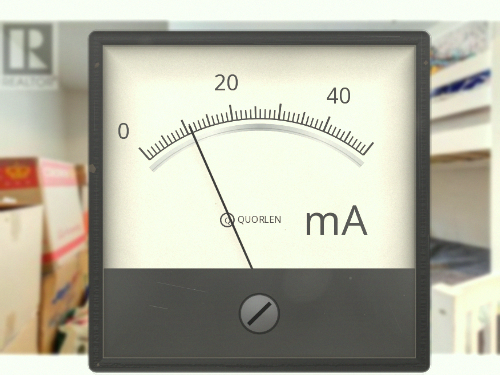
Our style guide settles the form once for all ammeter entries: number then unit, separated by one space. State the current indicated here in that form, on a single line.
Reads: 11 mA
